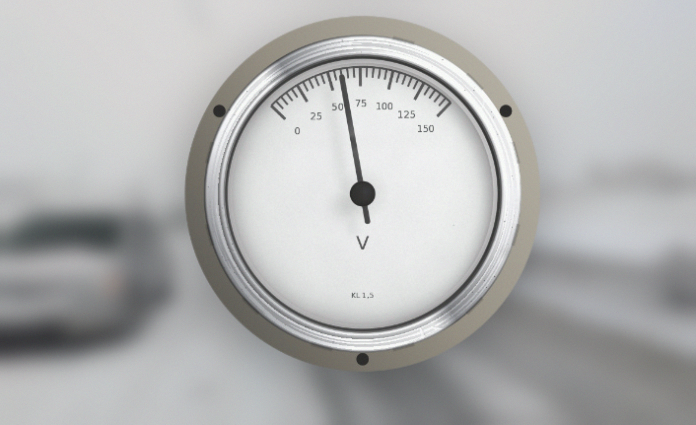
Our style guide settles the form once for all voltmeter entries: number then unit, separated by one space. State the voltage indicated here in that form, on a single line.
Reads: 60 V
